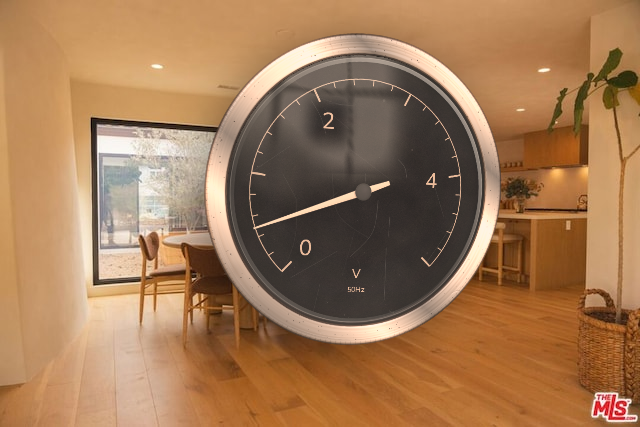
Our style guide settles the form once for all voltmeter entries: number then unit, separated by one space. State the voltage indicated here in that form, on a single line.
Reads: 0.5 V
